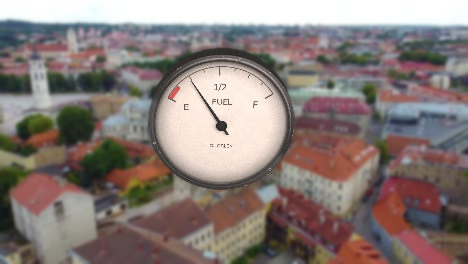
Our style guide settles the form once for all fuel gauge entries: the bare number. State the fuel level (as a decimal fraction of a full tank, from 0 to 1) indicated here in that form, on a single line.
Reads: 0.25
